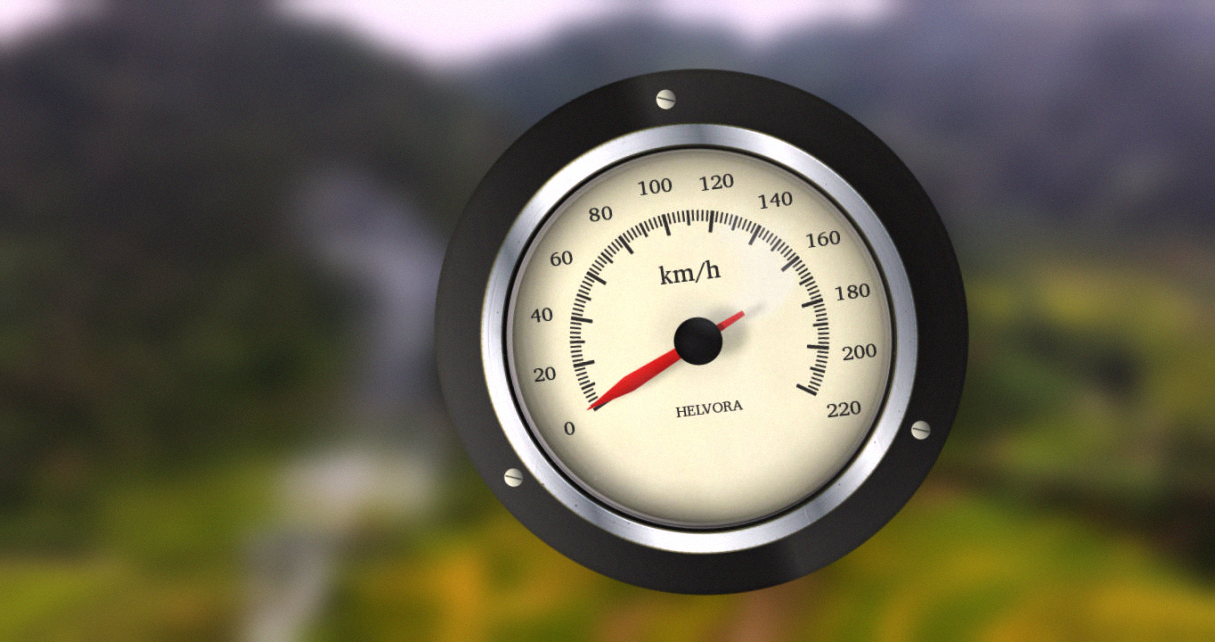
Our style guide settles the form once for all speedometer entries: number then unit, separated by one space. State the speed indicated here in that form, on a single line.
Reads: 2 km/h
